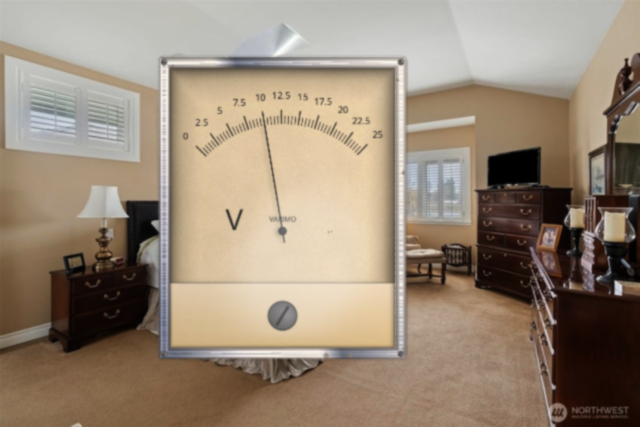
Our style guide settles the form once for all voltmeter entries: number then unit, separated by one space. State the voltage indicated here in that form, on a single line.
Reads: 10 V
